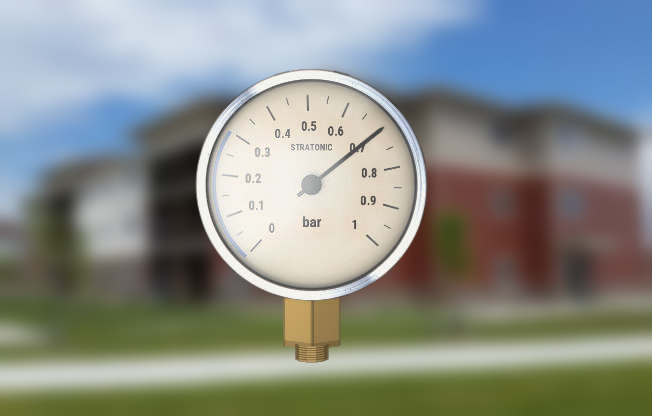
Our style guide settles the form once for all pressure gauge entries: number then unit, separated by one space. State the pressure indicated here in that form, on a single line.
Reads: 0.7 bar
